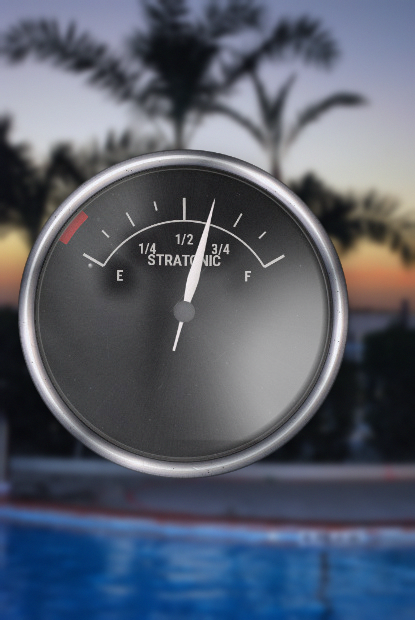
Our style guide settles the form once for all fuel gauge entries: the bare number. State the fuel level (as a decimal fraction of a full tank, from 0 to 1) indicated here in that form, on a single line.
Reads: 0.625
